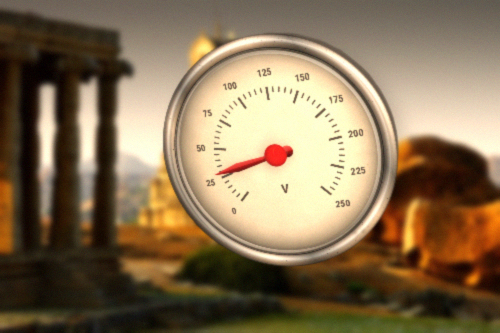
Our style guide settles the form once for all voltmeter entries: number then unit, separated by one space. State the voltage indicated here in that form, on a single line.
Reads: 30 V
